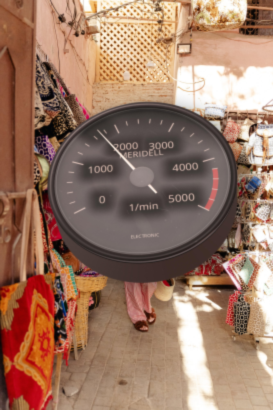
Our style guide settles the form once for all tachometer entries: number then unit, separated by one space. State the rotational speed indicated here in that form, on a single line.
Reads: 1700 rpm
